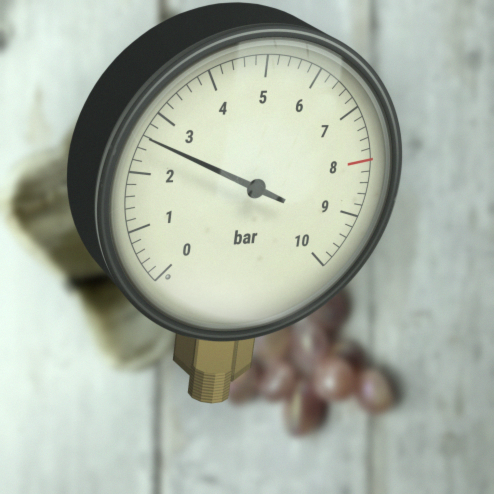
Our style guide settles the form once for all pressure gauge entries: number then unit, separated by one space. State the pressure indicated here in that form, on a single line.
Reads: 2.6 bar
